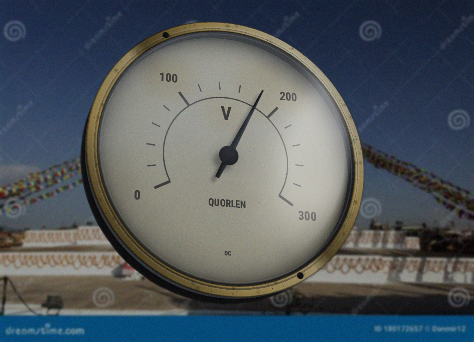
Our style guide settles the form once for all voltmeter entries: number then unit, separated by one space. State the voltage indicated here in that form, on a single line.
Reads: 180 V
